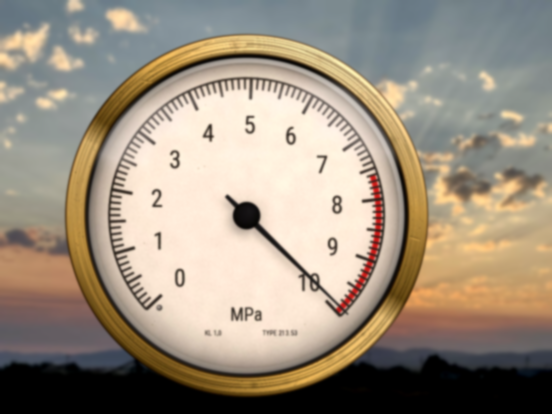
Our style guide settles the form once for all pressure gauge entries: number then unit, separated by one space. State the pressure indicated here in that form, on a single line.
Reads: 9.9 MPa
